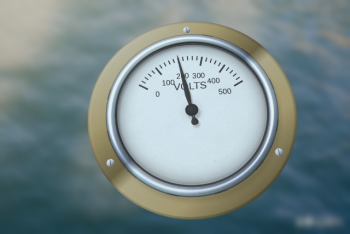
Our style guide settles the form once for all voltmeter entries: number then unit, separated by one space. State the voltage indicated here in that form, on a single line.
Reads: 200 V
